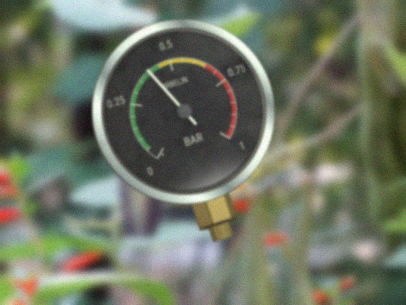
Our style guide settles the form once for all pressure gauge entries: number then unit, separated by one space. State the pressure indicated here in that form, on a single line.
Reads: 0.4 bar
